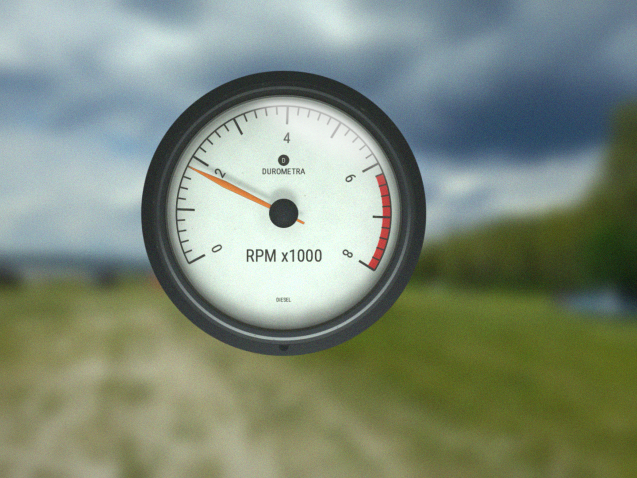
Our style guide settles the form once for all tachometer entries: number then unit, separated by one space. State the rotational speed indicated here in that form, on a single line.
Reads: 1800 rpm
